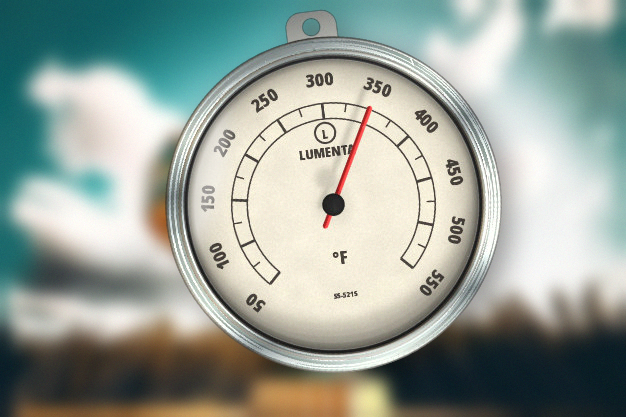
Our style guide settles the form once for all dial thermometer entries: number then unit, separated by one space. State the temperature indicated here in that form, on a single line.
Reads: 350 °F
